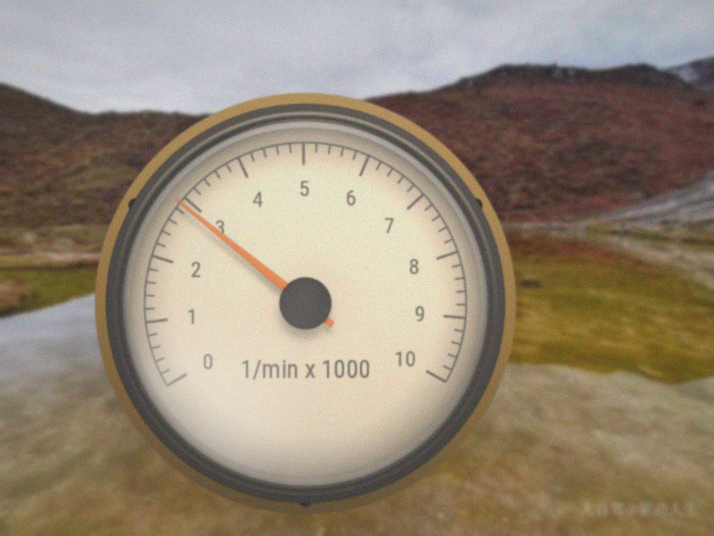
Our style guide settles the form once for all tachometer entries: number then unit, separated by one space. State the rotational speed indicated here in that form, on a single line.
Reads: 2900 rpm
